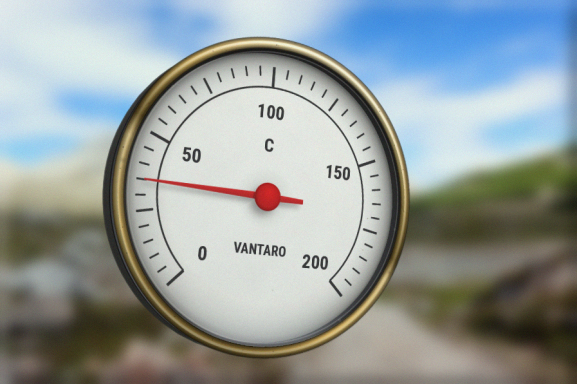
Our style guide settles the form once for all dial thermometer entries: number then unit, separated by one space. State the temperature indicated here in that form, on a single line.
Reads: 35 °C
